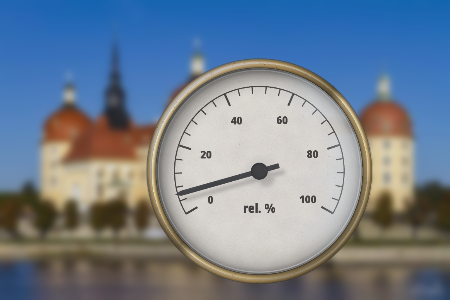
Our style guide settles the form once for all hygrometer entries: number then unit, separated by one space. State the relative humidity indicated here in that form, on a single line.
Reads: 6 %
